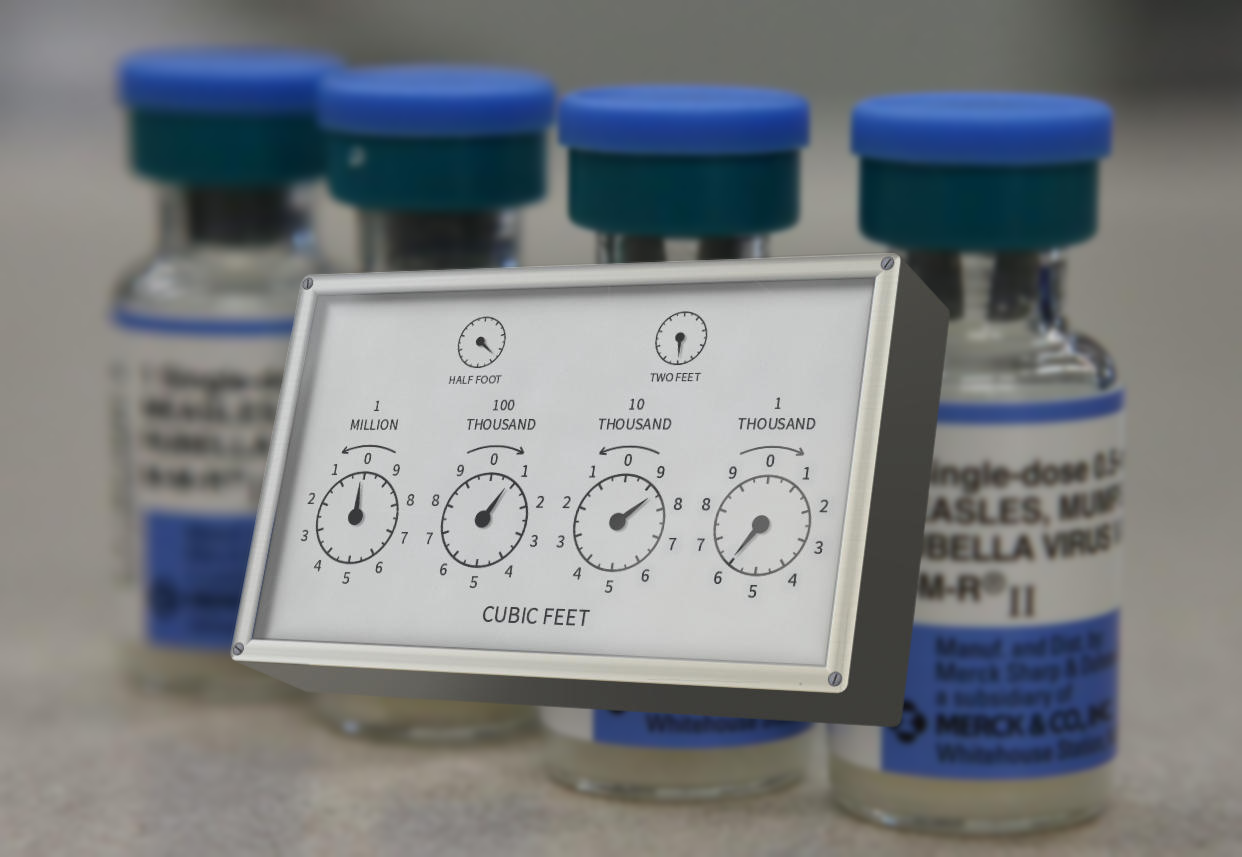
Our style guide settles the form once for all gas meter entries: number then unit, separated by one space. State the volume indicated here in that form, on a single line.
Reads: 8600 ft³
